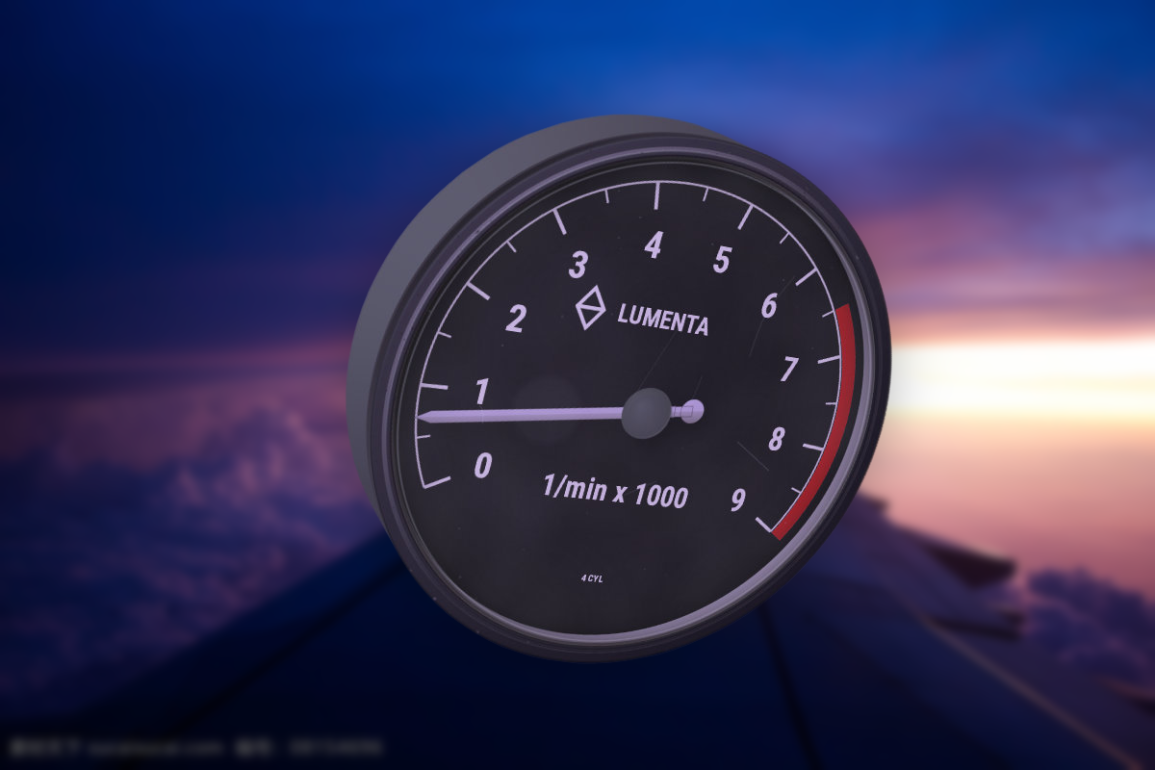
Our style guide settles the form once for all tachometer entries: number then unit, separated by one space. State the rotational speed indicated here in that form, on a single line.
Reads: 750 rpm
